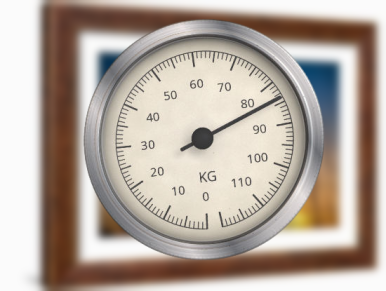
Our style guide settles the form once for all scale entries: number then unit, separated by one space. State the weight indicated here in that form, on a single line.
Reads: 84 kg
